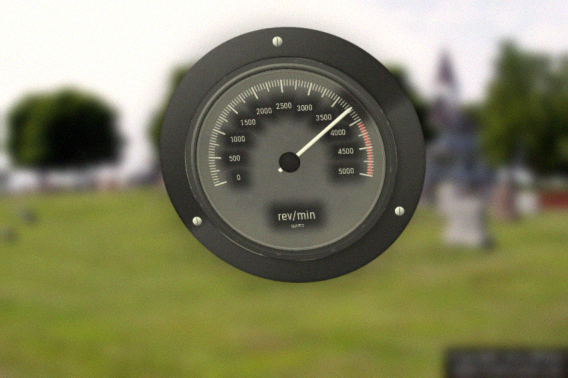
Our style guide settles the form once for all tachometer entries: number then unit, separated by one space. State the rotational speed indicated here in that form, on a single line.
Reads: 3750 rpm
